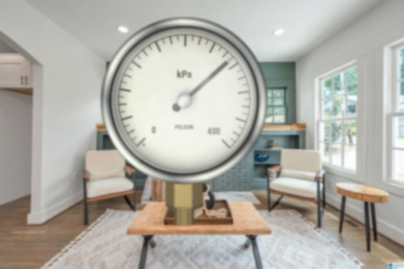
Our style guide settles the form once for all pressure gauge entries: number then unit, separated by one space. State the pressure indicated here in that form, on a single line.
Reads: 270 kPa
